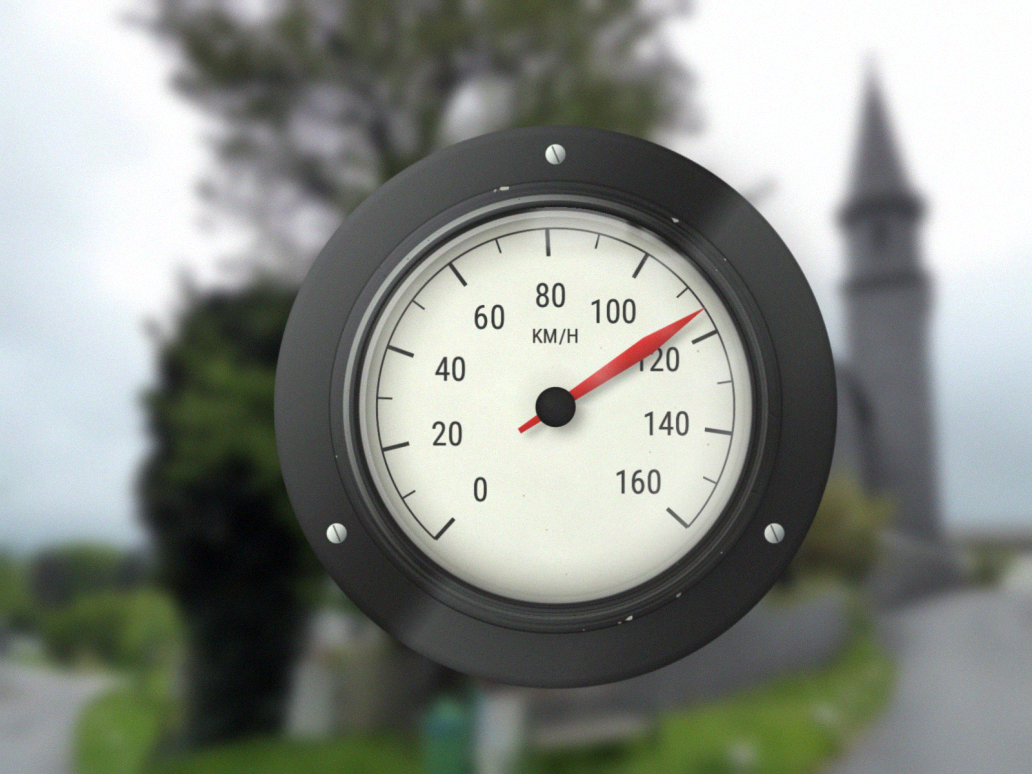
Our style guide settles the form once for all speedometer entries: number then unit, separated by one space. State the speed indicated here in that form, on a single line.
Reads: 115 km/h
